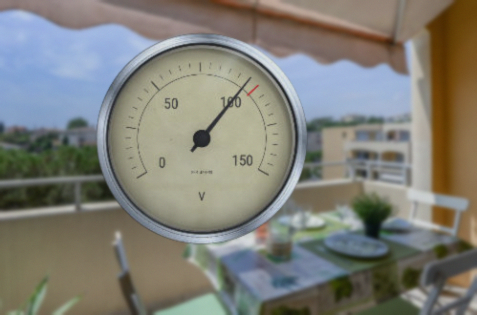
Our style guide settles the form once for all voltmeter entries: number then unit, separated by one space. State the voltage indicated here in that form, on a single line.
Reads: 100 V
